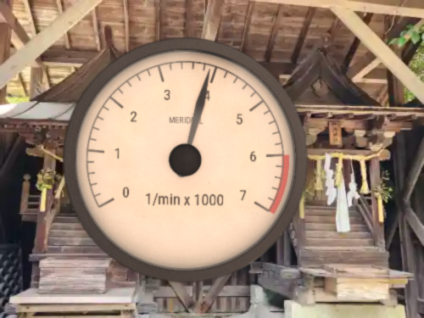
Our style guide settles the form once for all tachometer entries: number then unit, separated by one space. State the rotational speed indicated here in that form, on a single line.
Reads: 3900 rpm
